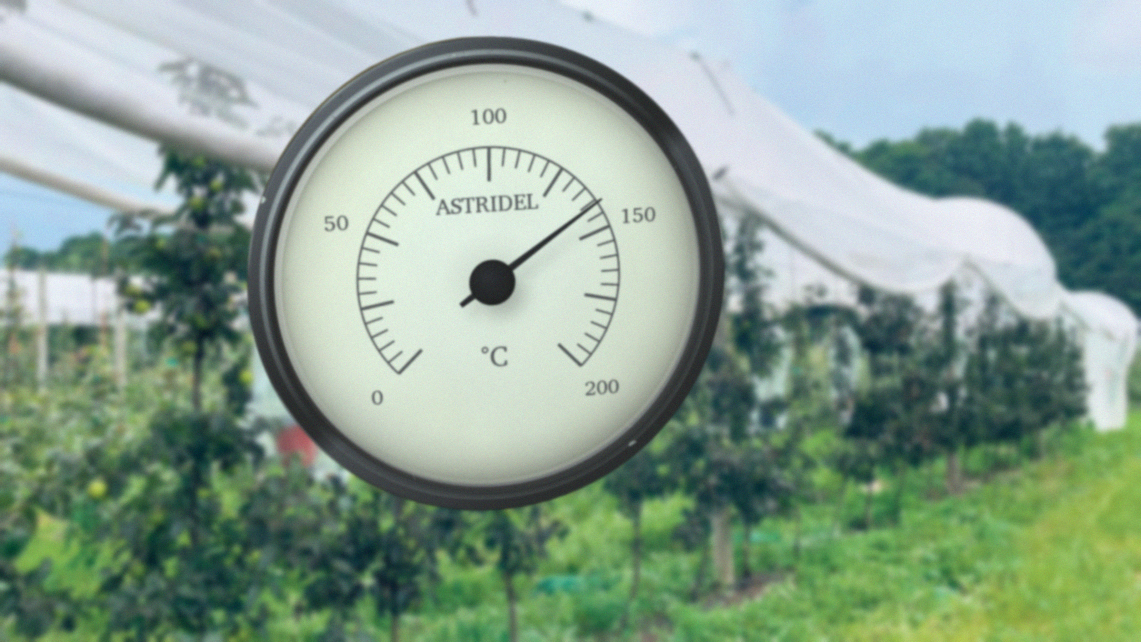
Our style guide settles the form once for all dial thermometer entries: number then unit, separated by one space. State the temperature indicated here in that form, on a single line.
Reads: 140 °C
